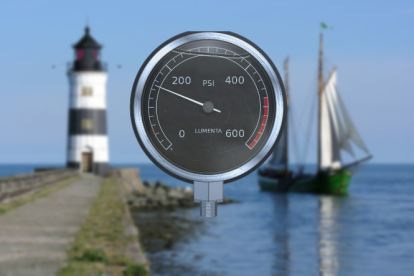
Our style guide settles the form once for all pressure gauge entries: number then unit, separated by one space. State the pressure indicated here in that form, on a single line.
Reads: 150 psi
